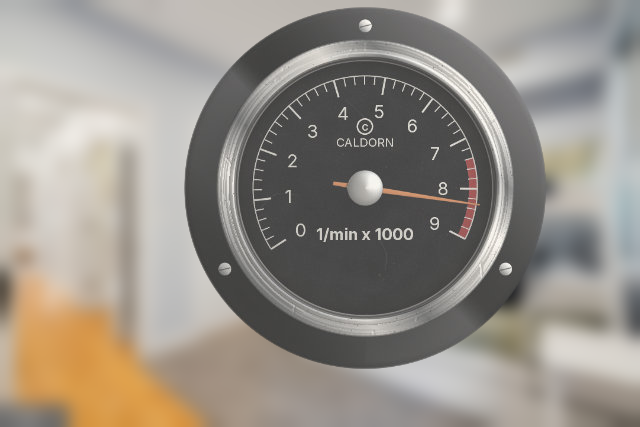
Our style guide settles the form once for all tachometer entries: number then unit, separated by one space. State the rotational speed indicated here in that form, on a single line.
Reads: 8300 rpm
